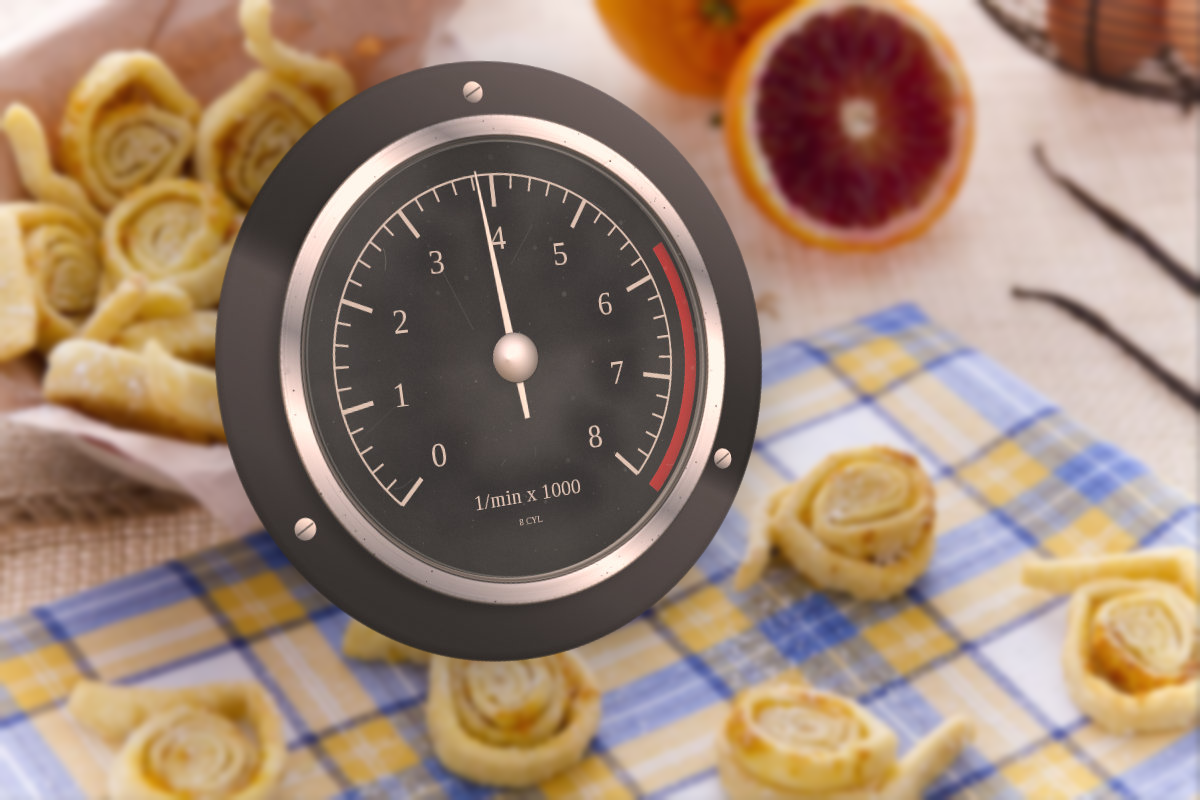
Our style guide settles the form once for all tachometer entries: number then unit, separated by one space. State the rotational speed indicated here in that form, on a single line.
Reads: 3800 rpm
